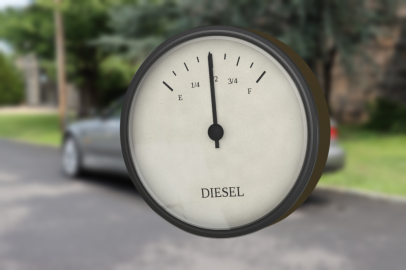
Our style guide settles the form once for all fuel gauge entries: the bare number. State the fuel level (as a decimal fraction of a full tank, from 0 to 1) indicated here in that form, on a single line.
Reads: 0.5
